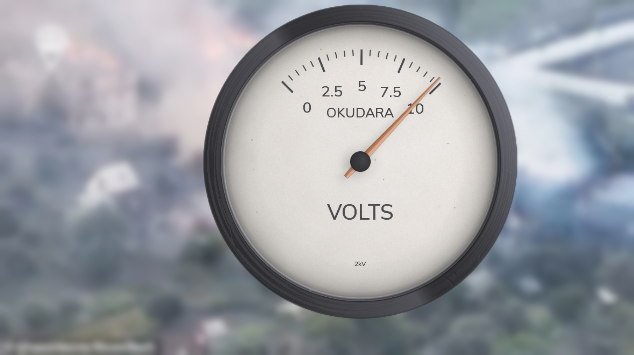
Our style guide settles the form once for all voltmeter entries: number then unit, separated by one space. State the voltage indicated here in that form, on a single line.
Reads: 9.75 V
